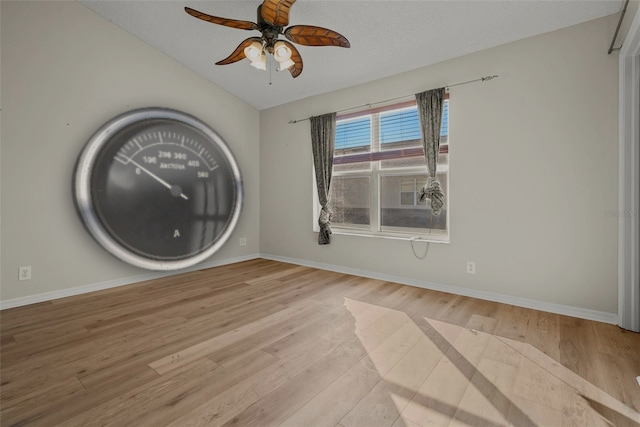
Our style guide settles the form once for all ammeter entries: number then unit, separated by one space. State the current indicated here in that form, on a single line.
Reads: 20 A
